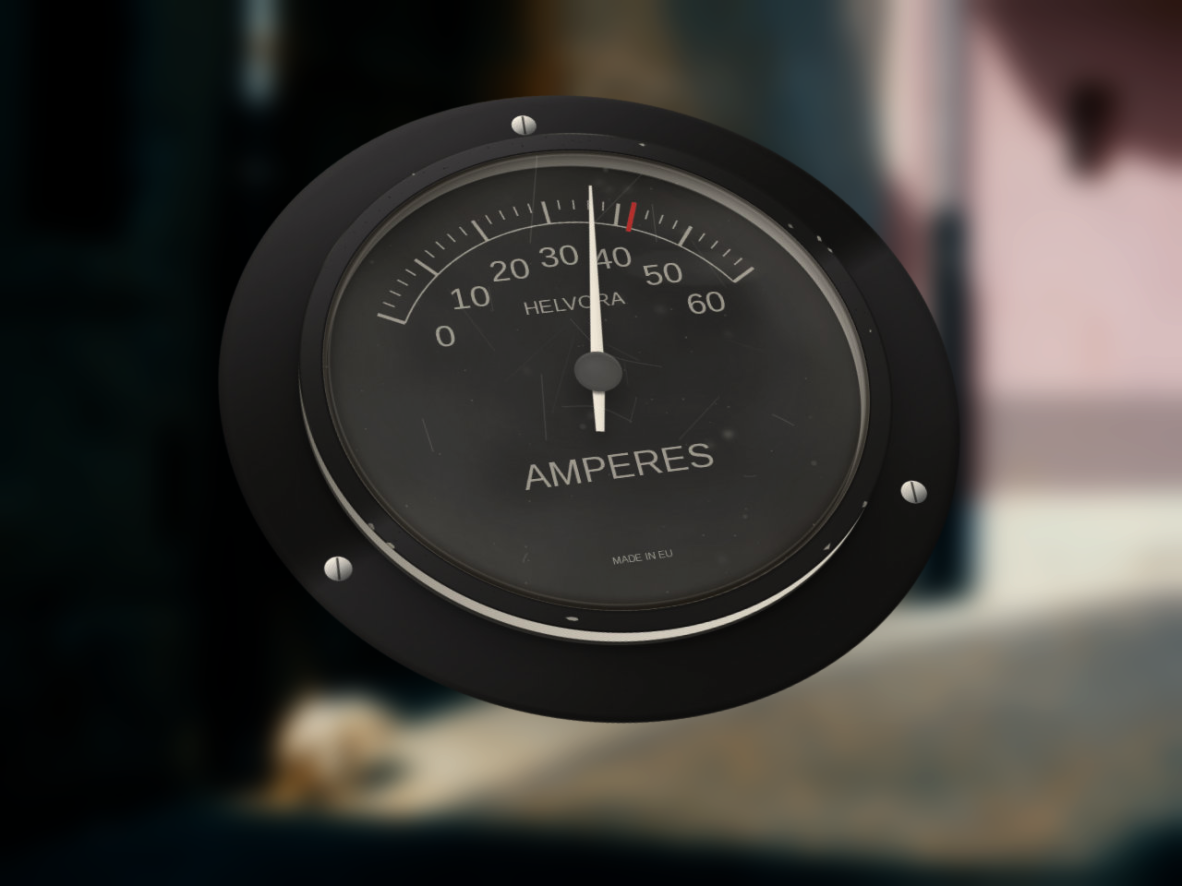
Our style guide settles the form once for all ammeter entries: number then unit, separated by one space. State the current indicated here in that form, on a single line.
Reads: 36 A
